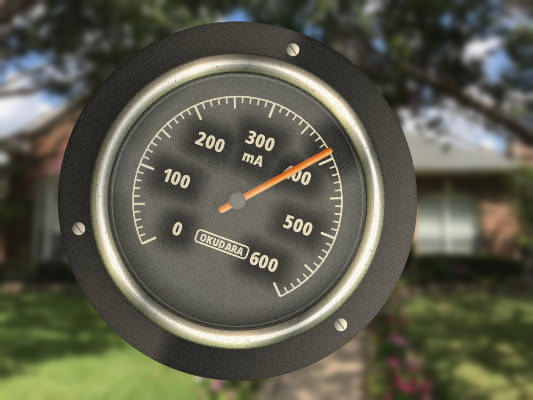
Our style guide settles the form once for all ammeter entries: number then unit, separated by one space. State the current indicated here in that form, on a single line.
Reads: 390 mA
